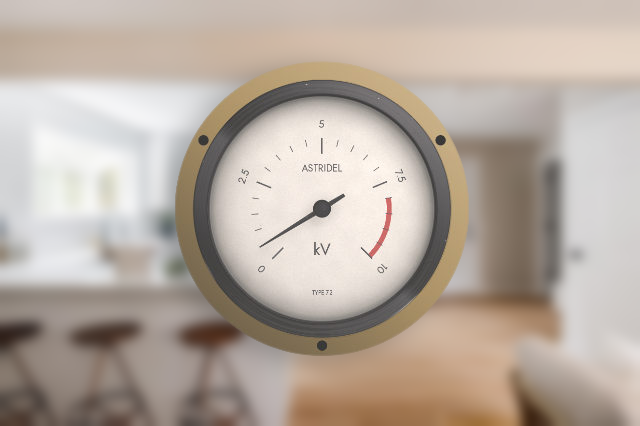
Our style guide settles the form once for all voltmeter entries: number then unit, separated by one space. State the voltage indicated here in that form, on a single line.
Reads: 0.5 kV
